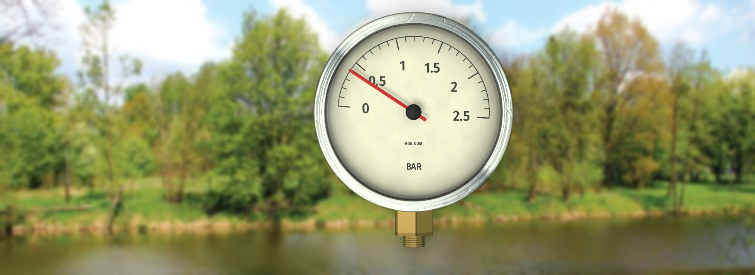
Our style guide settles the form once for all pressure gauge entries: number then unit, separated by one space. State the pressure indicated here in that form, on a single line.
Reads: 0.4 bar
